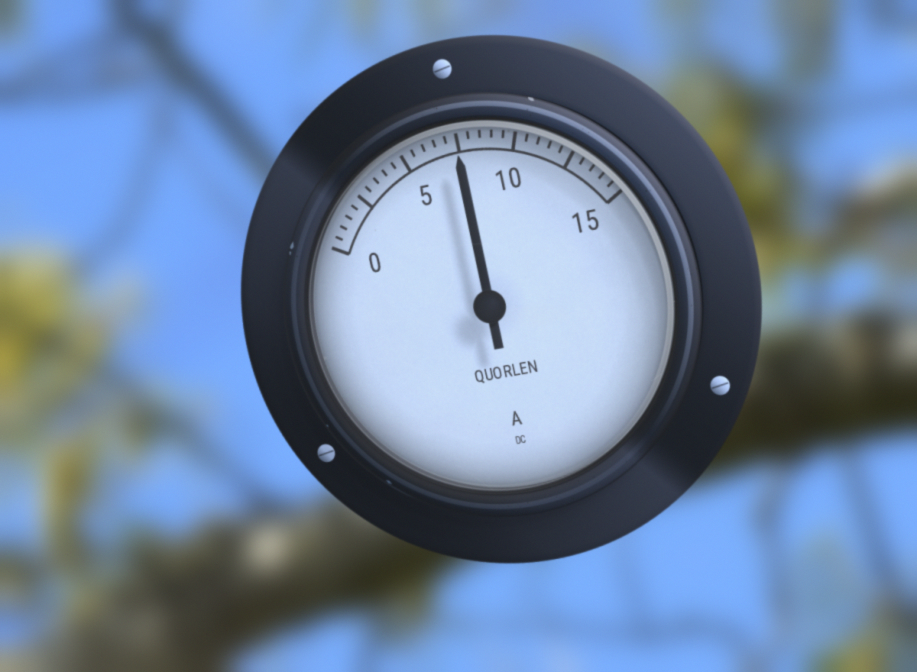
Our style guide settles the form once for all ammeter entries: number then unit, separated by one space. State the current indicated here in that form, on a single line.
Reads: 7.5 A
